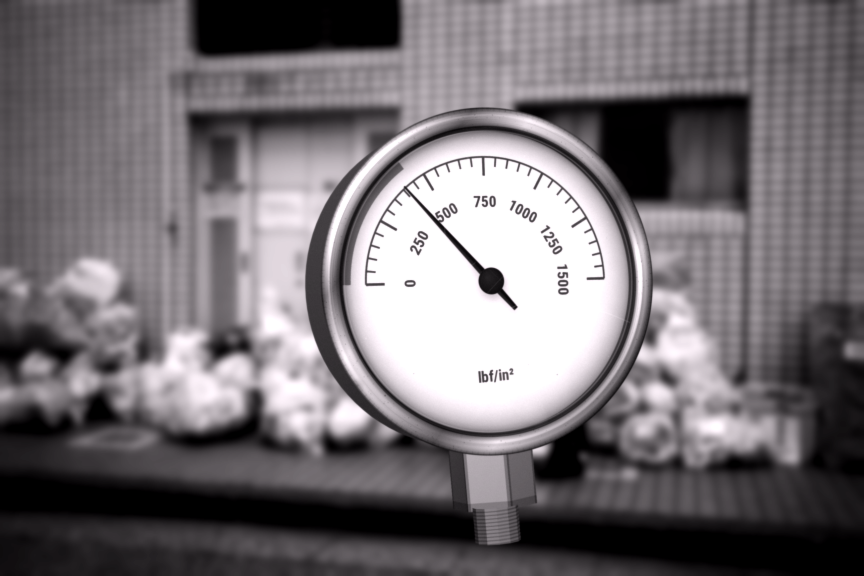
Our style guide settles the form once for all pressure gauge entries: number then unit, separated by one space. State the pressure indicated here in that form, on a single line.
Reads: 400 psi
